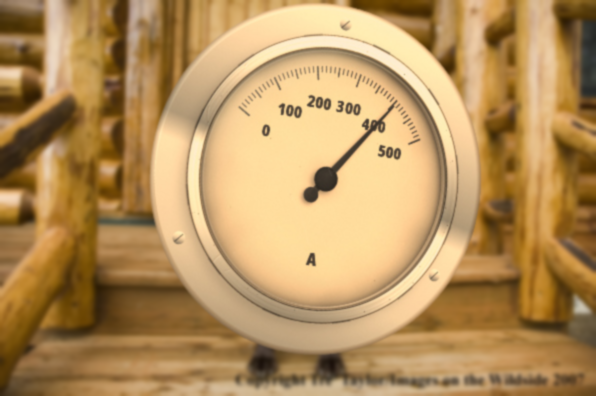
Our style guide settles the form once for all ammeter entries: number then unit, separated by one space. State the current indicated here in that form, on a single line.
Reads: 400 A
